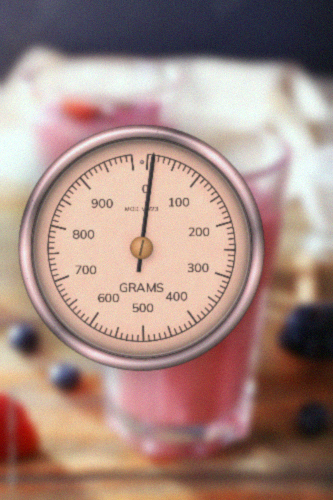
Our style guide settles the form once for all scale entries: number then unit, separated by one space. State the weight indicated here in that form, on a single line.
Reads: 10 g
